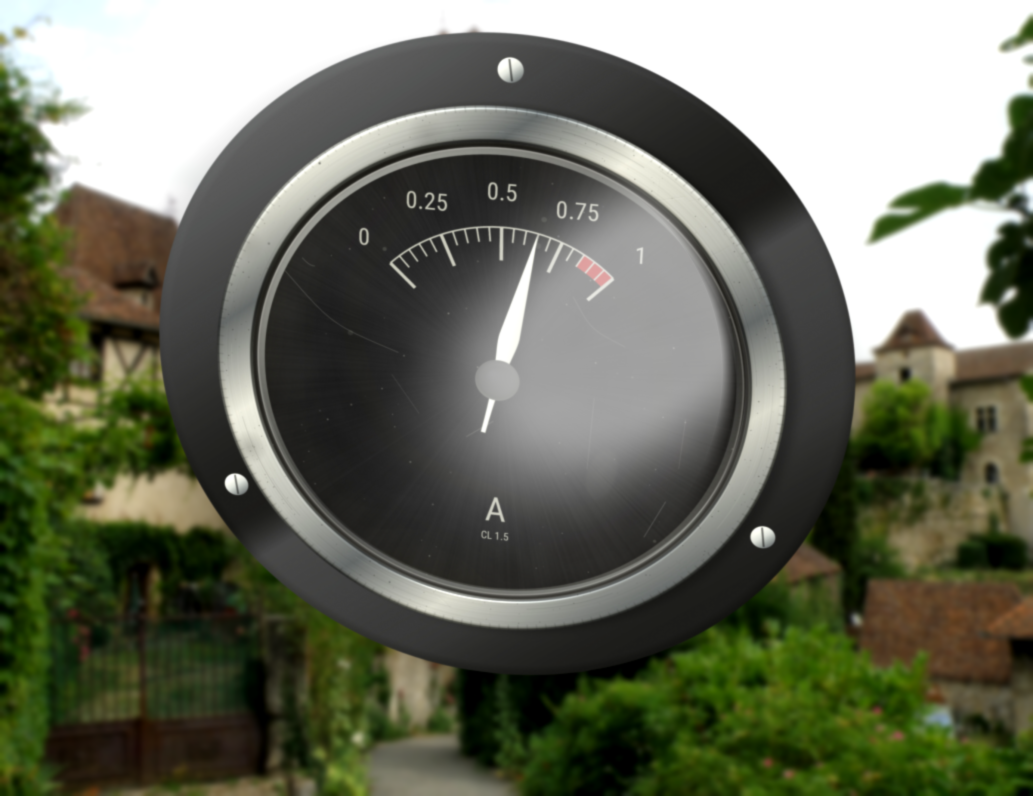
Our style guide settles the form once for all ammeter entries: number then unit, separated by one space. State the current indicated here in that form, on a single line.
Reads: 0.65 A
